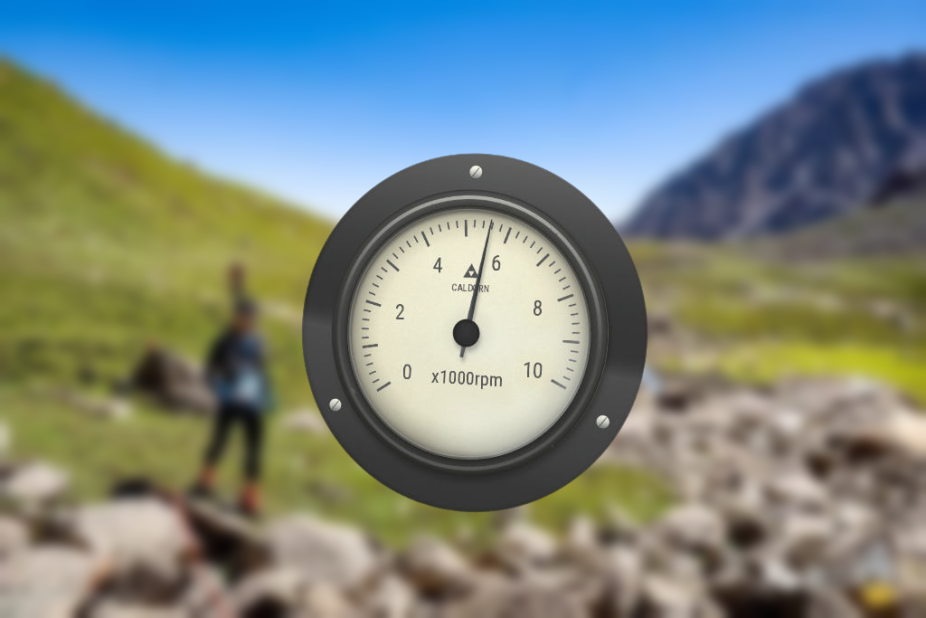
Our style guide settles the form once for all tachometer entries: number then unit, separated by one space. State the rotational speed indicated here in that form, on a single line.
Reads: 5600 rpm
